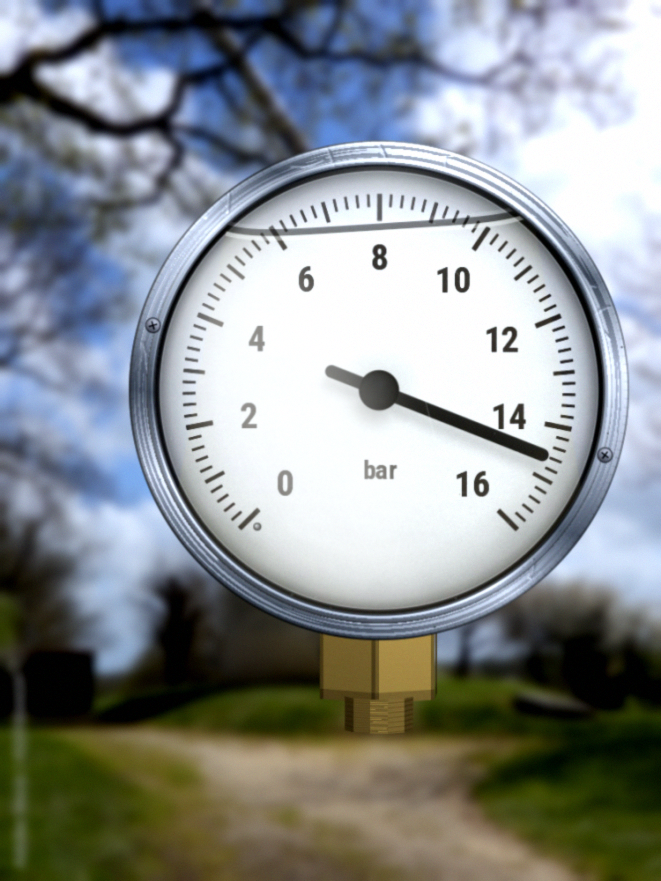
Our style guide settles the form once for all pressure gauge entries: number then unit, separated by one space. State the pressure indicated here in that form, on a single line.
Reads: 14.6 bar
